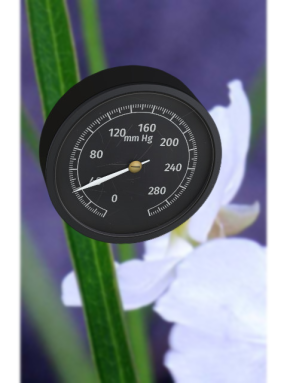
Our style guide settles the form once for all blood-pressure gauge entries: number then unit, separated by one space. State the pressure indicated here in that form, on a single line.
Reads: 40 mmHg
